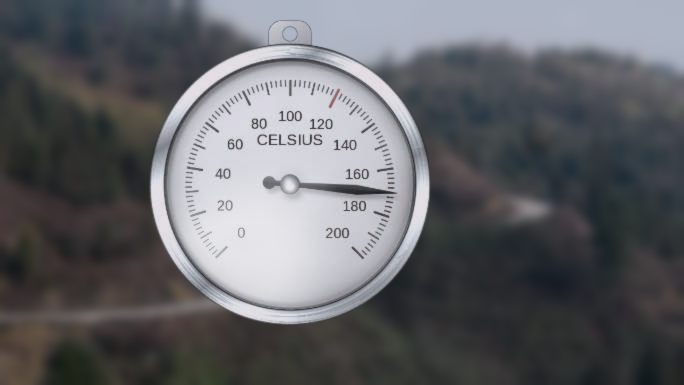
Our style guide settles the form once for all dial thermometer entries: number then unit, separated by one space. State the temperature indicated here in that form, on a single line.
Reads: 170 °C
